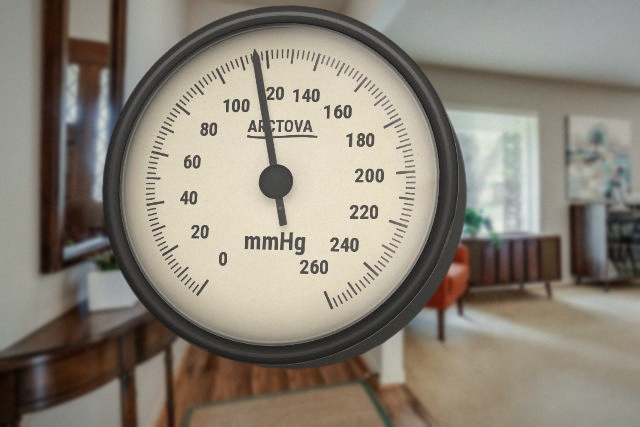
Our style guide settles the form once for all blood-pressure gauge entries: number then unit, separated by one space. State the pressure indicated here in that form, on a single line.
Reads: 116 mmHg
